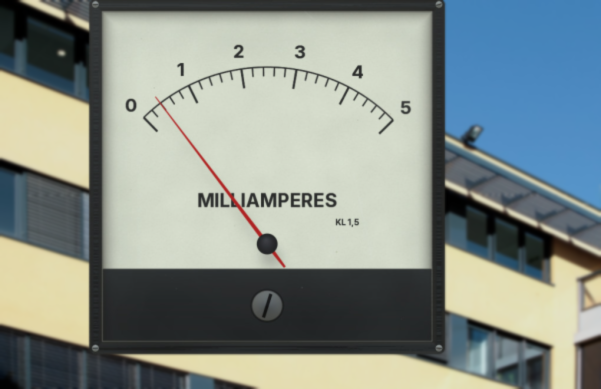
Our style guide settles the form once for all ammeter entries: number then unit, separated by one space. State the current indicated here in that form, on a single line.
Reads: 0.4 mA
